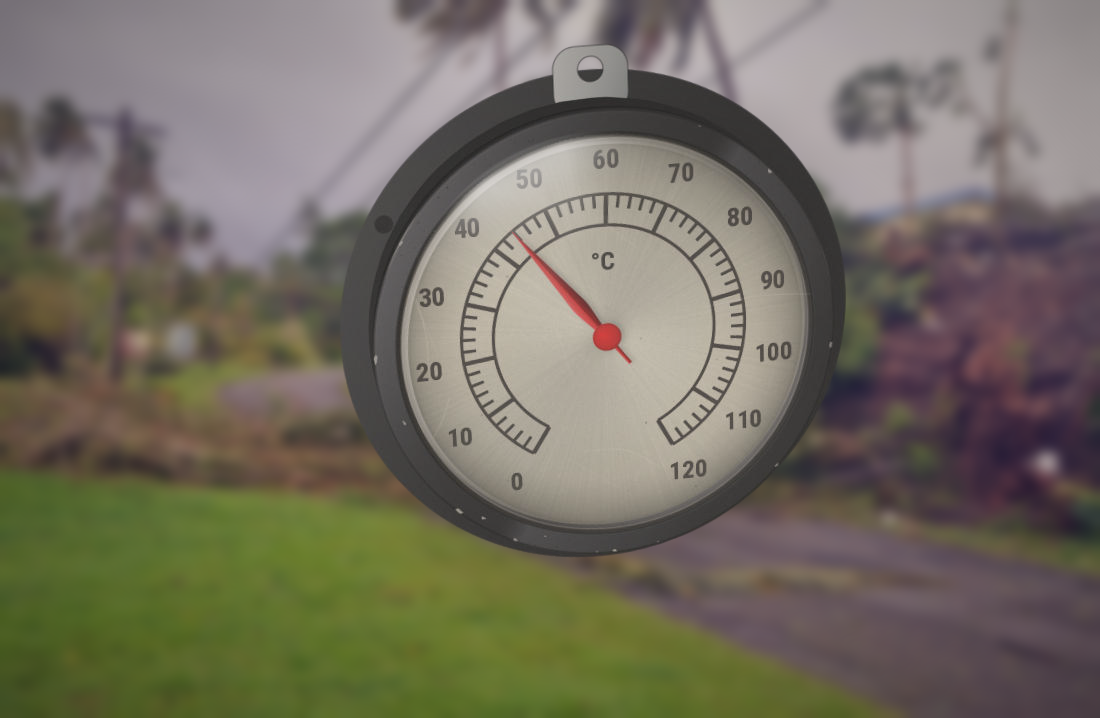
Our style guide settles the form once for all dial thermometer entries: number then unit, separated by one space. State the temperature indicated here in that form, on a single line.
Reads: 44 °C
